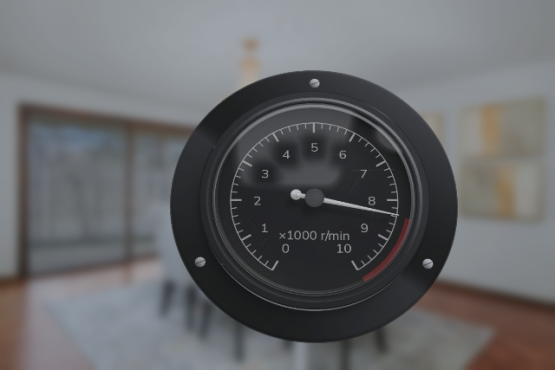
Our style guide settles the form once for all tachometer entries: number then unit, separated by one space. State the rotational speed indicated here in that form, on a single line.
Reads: 8400 rpm
